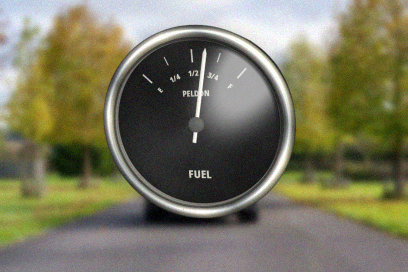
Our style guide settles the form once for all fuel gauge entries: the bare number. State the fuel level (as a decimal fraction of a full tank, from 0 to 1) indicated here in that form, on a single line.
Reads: 0.625
